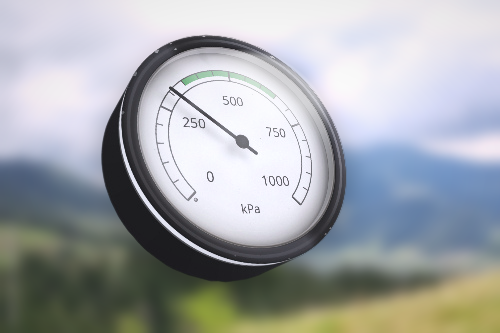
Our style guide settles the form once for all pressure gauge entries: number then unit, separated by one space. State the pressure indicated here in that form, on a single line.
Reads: 300 kPa
